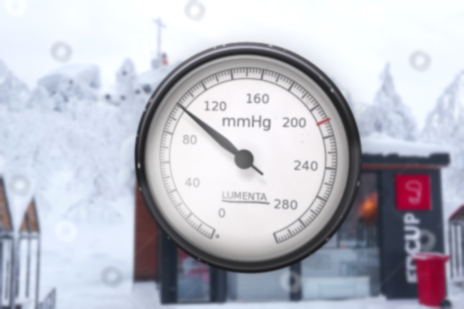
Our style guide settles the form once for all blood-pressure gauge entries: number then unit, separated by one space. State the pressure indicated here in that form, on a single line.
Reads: 100 mmHg
